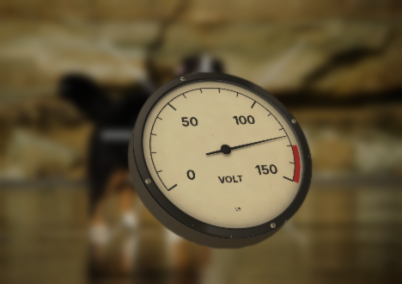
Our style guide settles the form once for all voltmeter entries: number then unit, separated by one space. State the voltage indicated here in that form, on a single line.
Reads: 125 V
